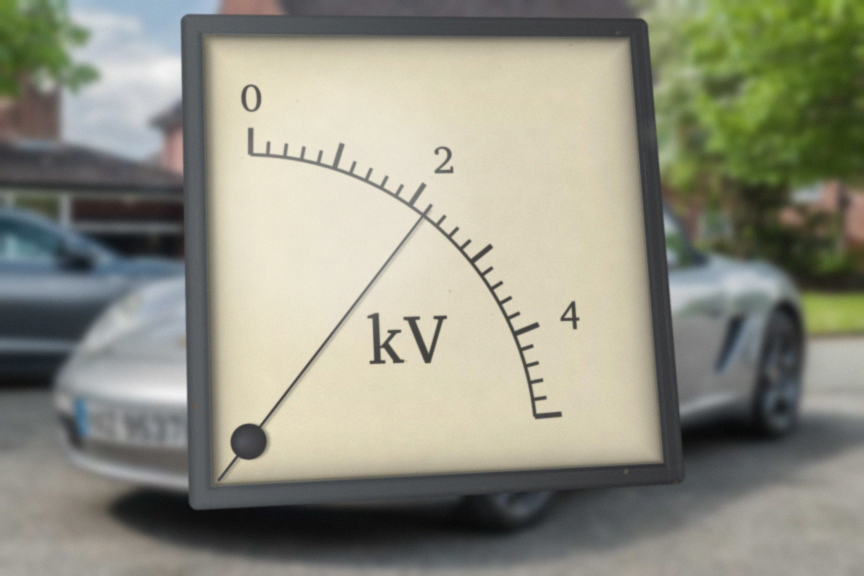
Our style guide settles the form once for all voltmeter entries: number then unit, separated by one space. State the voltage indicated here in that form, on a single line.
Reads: 2.2 kV
